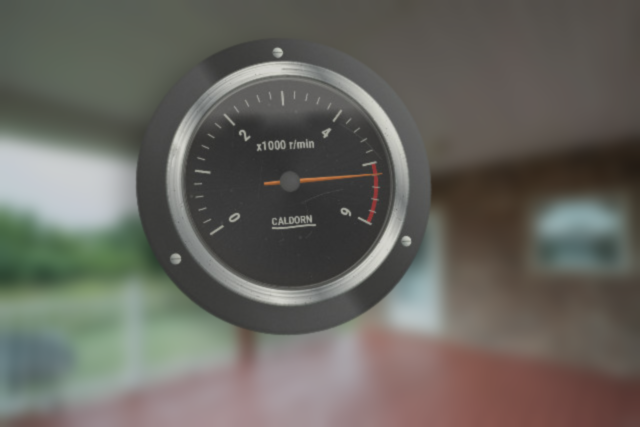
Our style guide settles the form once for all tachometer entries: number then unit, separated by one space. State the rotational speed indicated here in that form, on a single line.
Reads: 5200 rpm
